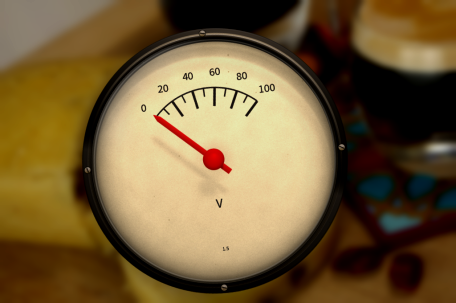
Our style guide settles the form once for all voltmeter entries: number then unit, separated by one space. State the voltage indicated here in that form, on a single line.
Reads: 0 V
